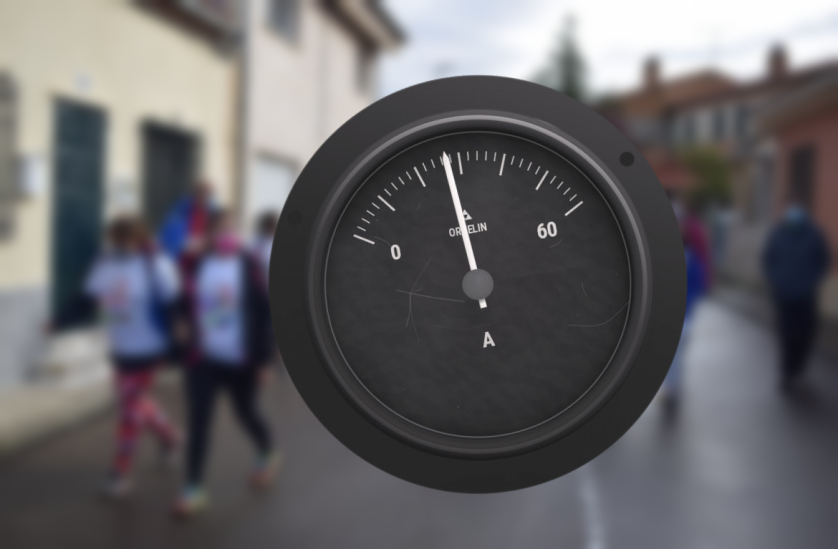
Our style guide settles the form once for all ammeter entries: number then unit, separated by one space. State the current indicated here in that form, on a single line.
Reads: 27 A
